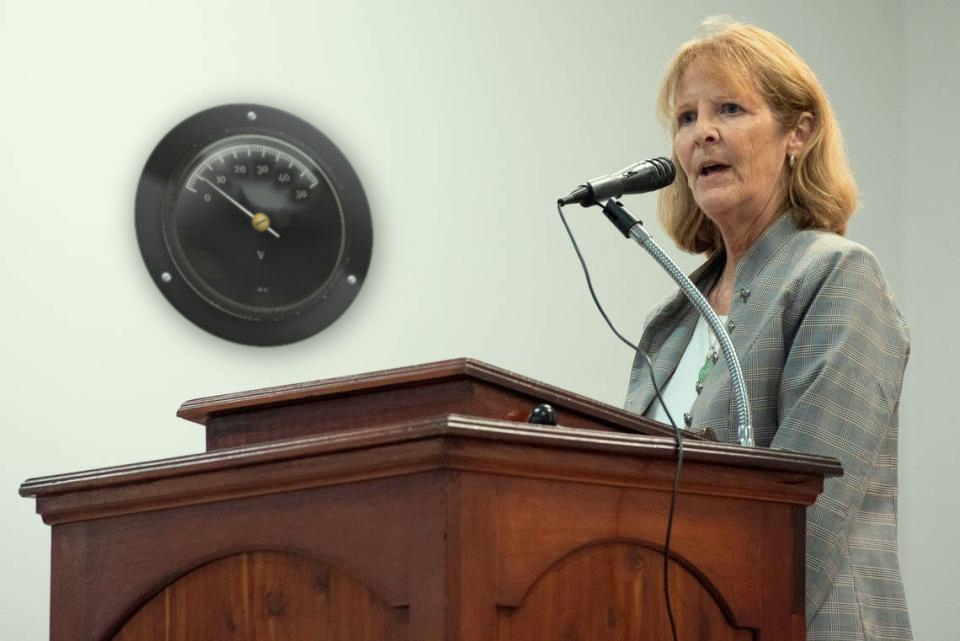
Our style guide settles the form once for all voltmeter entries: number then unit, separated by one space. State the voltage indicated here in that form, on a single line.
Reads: 5 V
